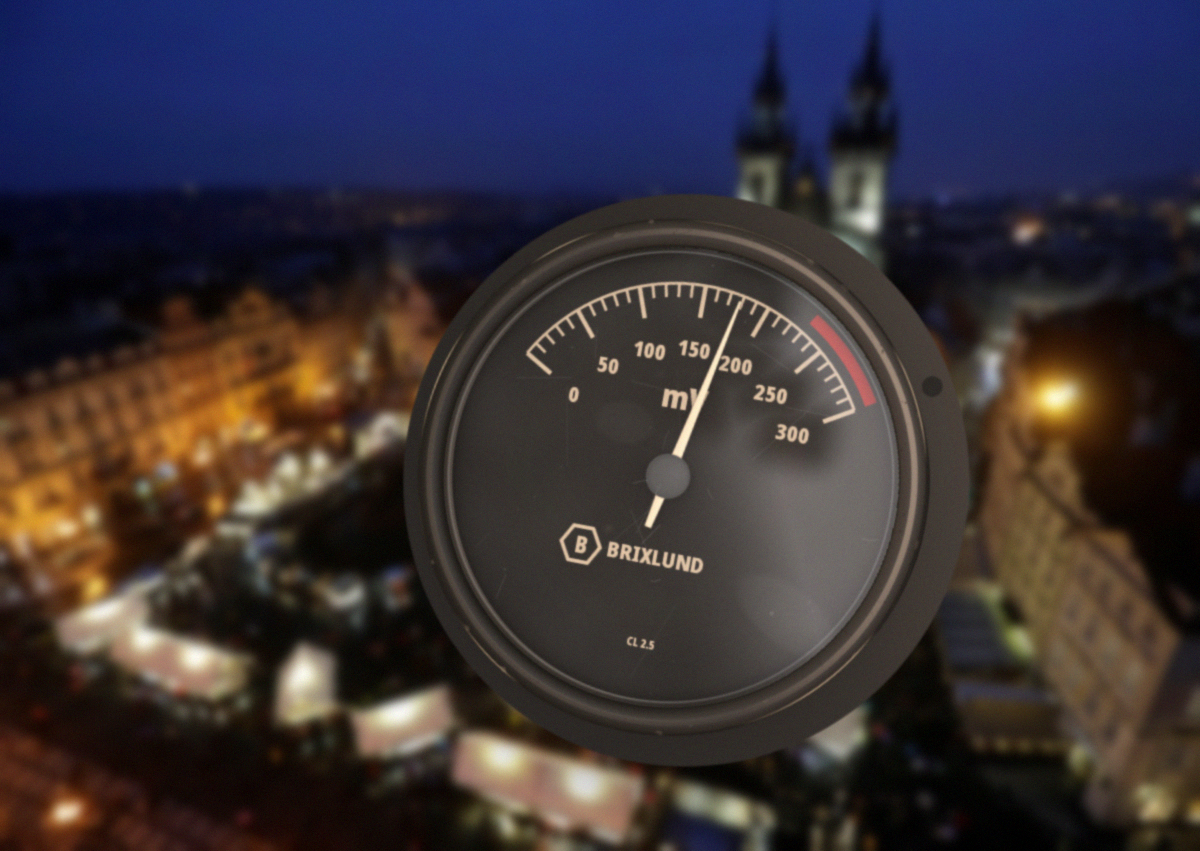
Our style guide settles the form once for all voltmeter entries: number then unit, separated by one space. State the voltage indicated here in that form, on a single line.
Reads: 180 mV
